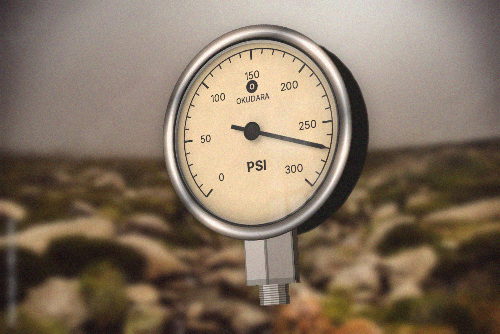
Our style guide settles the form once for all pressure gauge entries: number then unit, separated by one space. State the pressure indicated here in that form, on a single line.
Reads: 270 psi
